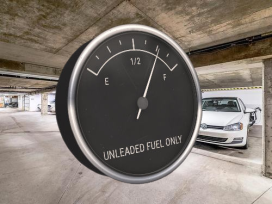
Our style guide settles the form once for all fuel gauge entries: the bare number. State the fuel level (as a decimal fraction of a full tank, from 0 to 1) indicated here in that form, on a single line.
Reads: 0.75
